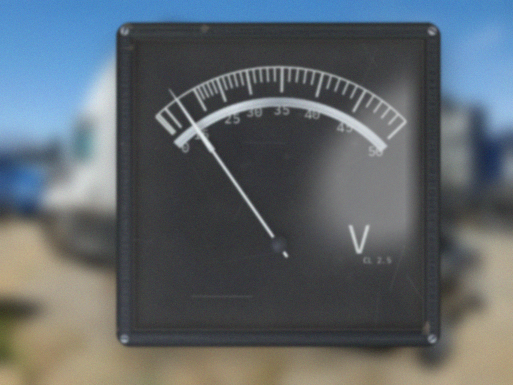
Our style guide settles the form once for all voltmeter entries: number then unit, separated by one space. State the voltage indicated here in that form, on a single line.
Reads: 15 V
